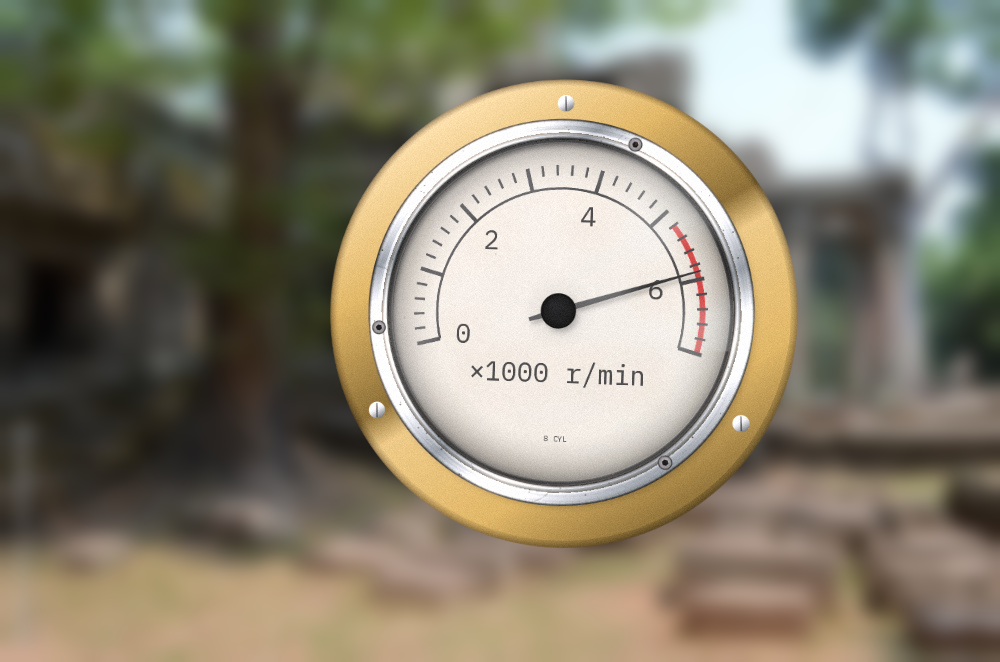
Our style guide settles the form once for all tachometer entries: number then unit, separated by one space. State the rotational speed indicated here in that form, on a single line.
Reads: 5900 rpm
